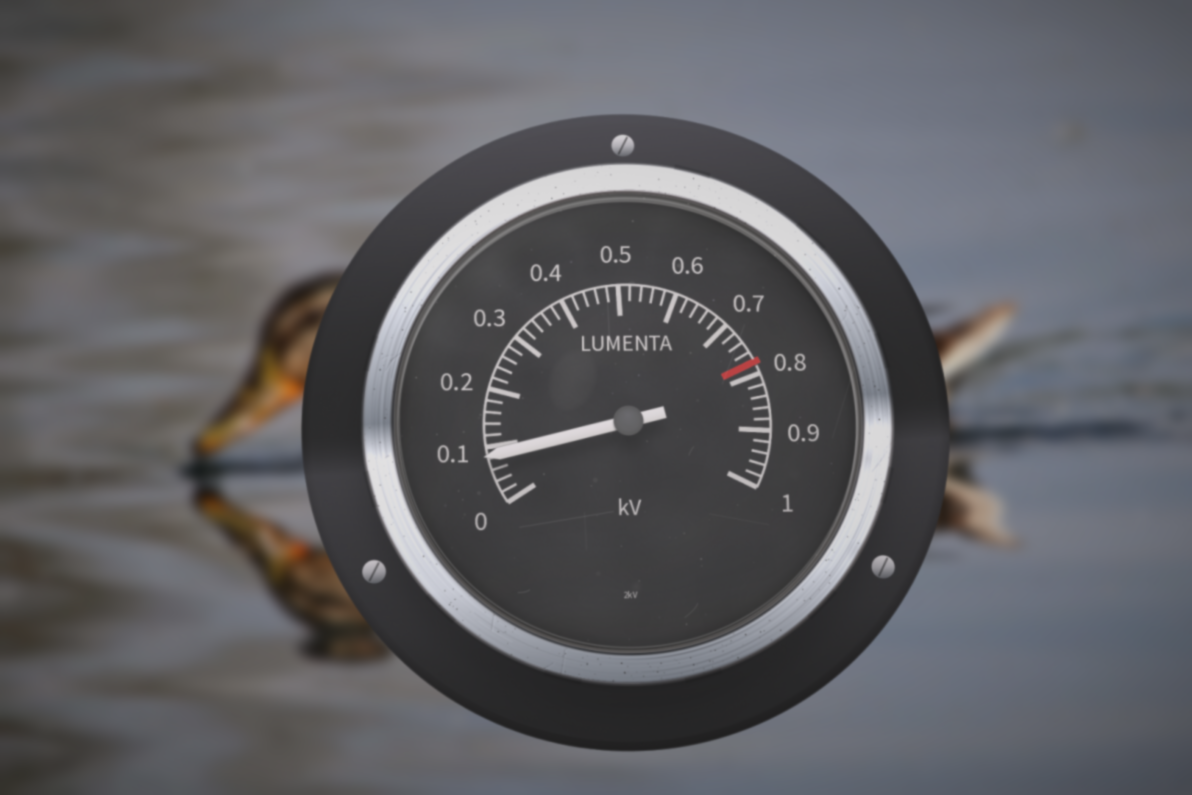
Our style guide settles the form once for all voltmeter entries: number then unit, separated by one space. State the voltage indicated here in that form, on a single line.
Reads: 0.08 kV
